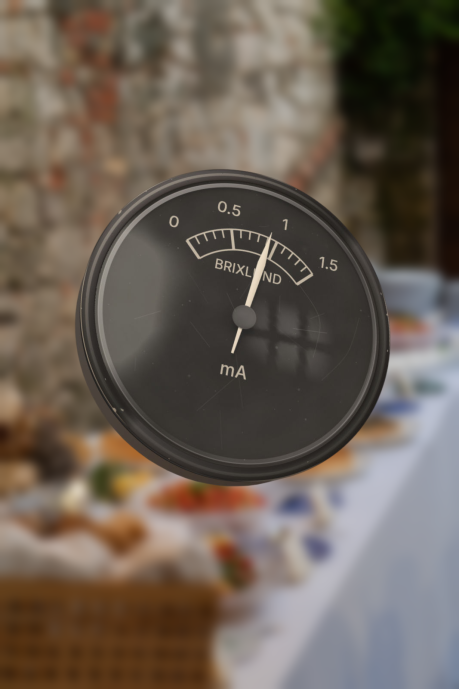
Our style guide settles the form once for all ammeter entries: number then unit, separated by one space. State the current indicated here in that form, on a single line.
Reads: 0.9 mA
